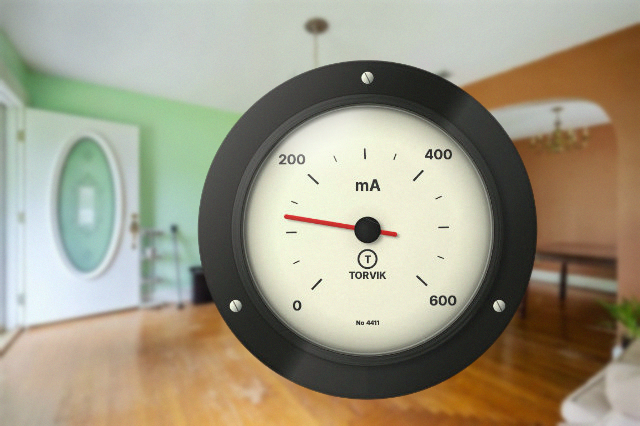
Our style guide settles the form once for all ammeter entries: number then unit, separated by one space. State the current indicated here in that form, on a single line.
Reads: 125 mA
